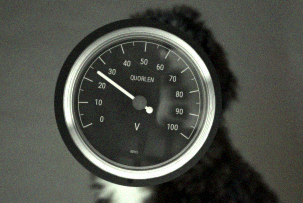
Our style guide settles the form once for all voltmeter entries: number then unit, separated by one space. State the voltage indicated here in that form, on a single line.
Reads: 25 V
